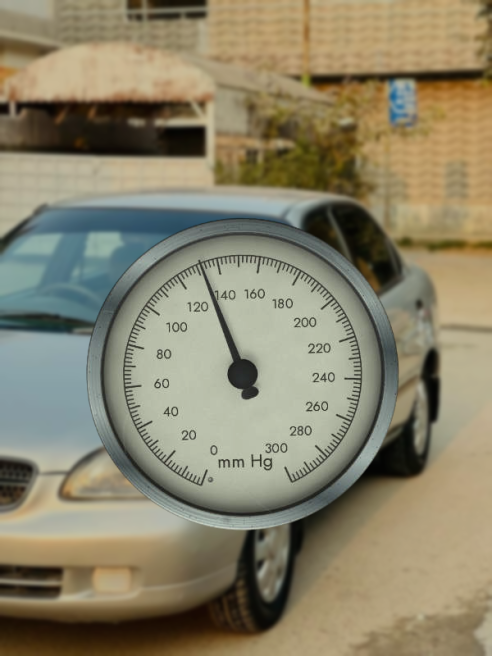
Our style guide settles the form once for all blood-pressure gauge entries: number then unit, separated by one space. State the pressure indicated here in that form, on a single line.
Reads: 132 mmHg
